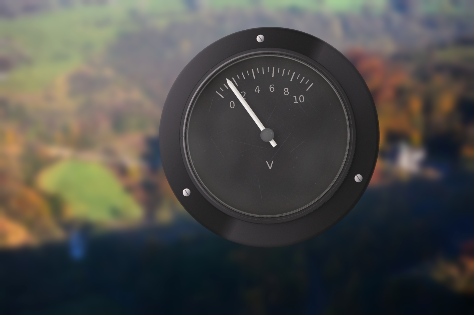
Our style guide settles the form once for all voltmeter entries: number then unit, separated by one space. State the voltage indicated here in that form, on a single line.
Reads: 1.5 V
